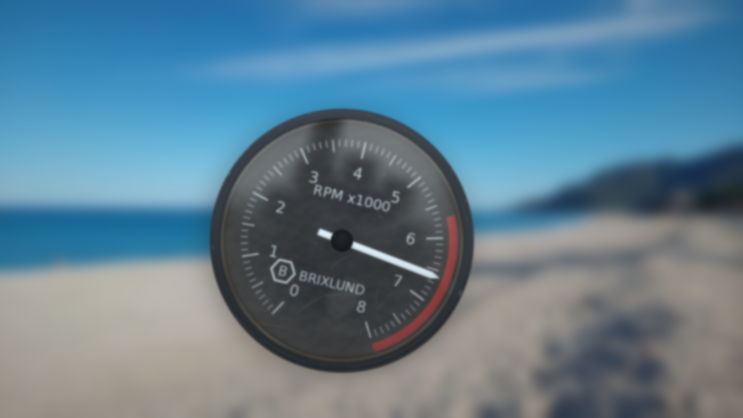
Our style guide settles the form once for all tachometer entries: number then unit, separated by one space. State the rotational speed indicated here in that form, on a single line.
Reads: 6600 rpm
